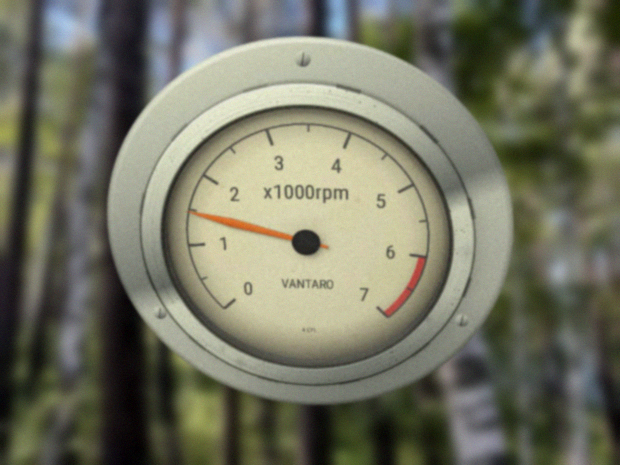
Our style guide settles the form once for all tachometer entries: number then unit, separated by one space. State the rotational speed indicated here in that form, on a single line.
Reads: 1500 rpm
